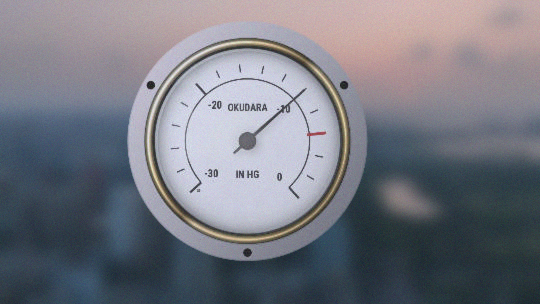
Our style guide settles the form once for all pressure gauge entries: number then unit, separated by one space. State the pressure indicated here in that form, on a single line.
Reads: -10 inHg
